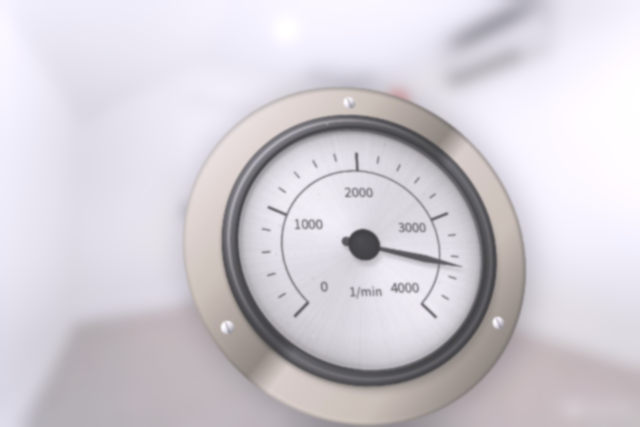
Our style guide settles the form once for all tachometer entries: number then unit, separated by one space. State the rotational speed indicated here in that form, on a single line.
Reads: 3500 rpm
